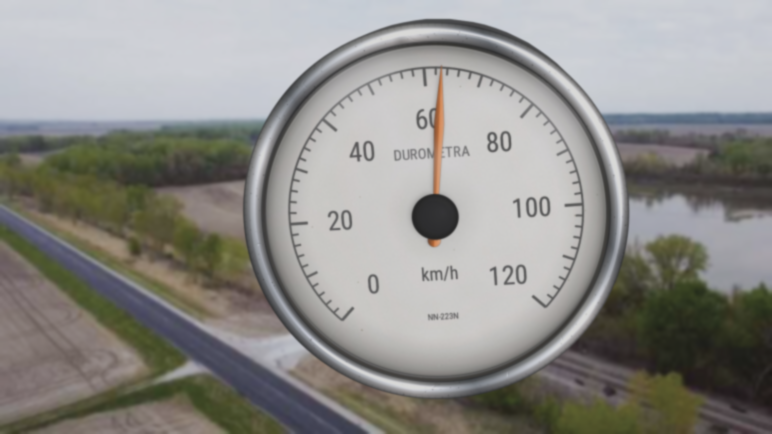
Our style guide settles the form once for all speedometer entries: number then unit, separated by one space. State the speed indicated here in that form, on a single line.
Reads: 63 km/h
